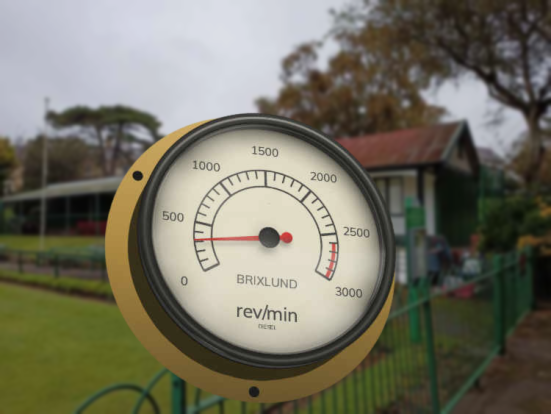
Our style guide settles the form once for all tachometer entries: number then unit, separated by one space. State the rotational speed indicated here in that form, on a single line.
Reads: 300 rpm
